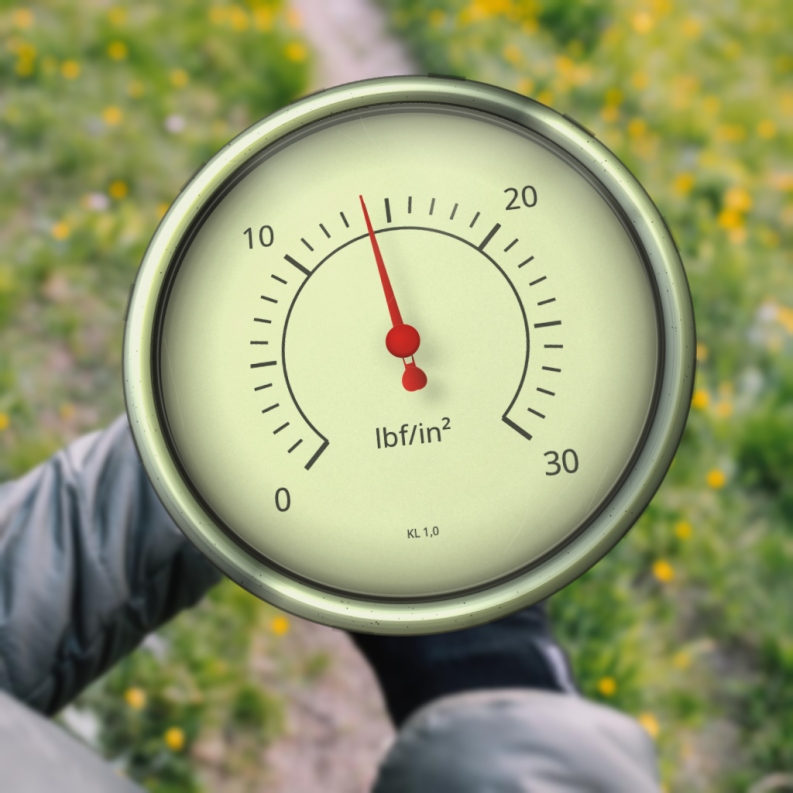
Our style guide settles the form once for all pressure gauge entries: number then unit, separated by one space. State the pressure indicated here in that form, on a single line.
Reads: 14 psi
